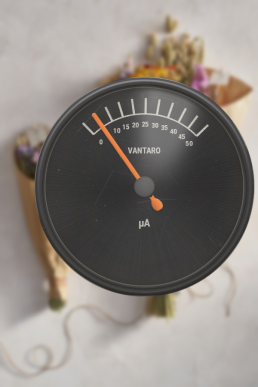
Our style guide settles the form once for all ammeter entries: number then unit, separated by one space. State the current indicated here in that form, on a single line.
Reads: 5 µA
